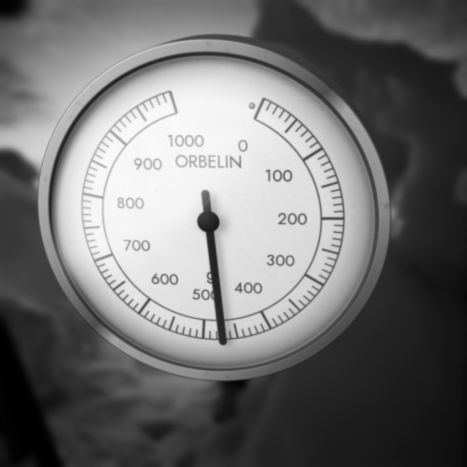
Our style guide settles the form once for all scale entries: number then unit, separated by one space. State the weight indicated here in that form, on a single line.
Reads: 470 g
